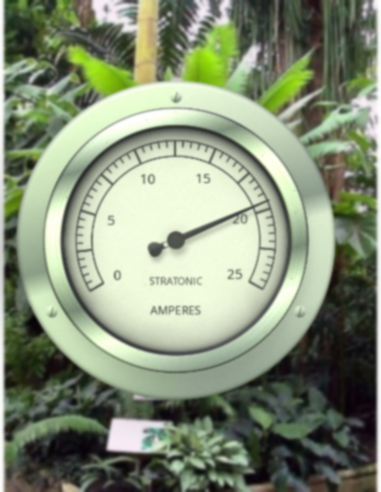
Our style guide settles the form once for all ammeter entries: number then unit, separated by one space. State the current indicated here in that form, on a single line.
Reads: 19.5 A
